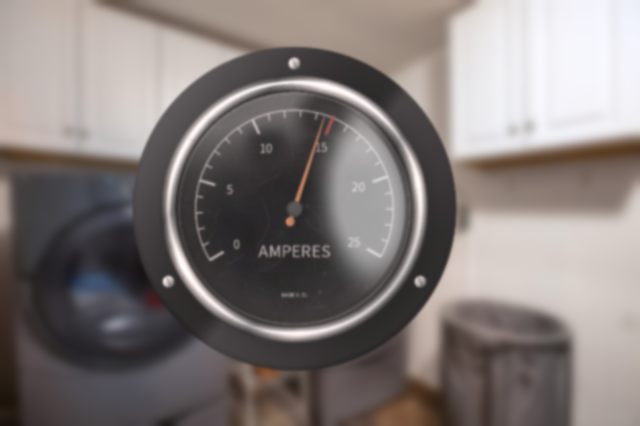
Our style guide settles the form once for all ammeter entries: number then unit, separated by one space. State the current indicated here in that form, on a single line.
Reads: 14.5 A
